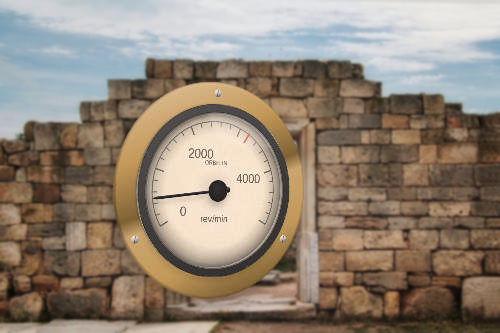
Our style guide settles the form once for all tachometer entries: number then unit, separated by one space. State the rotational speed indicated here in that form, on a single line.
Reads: 500 rpm
